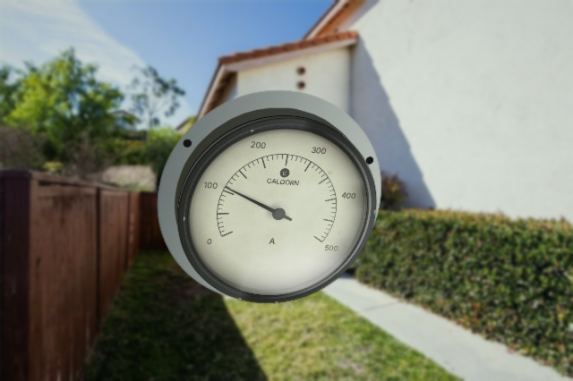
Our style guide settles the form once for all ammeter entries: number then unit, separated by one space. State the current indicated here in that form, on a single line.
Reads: 110 A
